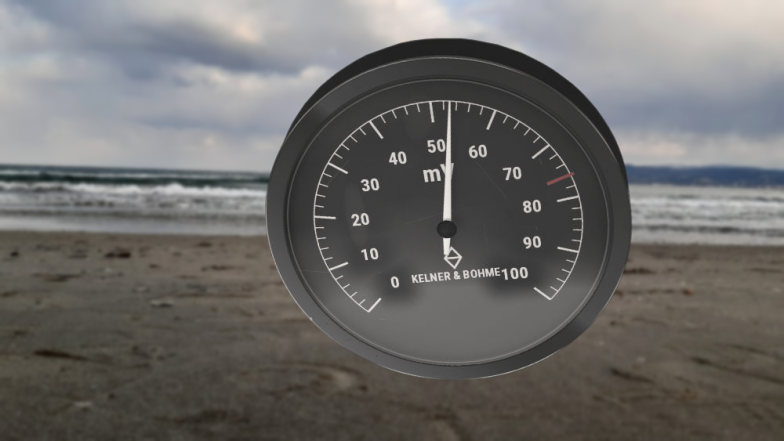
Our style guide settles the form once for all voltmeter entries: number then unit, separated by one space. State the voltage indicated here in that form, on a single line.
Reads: 53 mV
